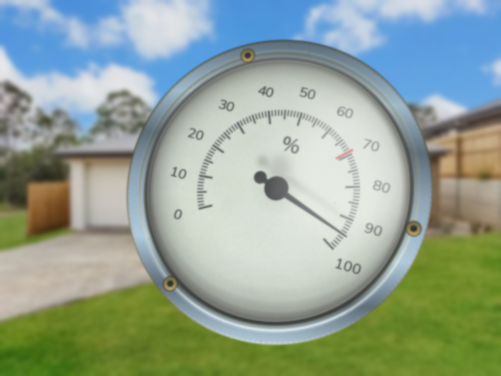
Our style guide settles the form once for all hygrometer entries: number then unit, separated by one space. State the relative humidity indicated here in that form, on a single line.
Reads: 95 %
